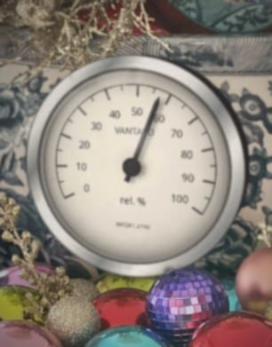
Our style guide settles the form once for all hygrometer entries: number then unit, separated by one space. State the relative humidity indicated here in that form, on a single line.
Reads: 57.5 %
